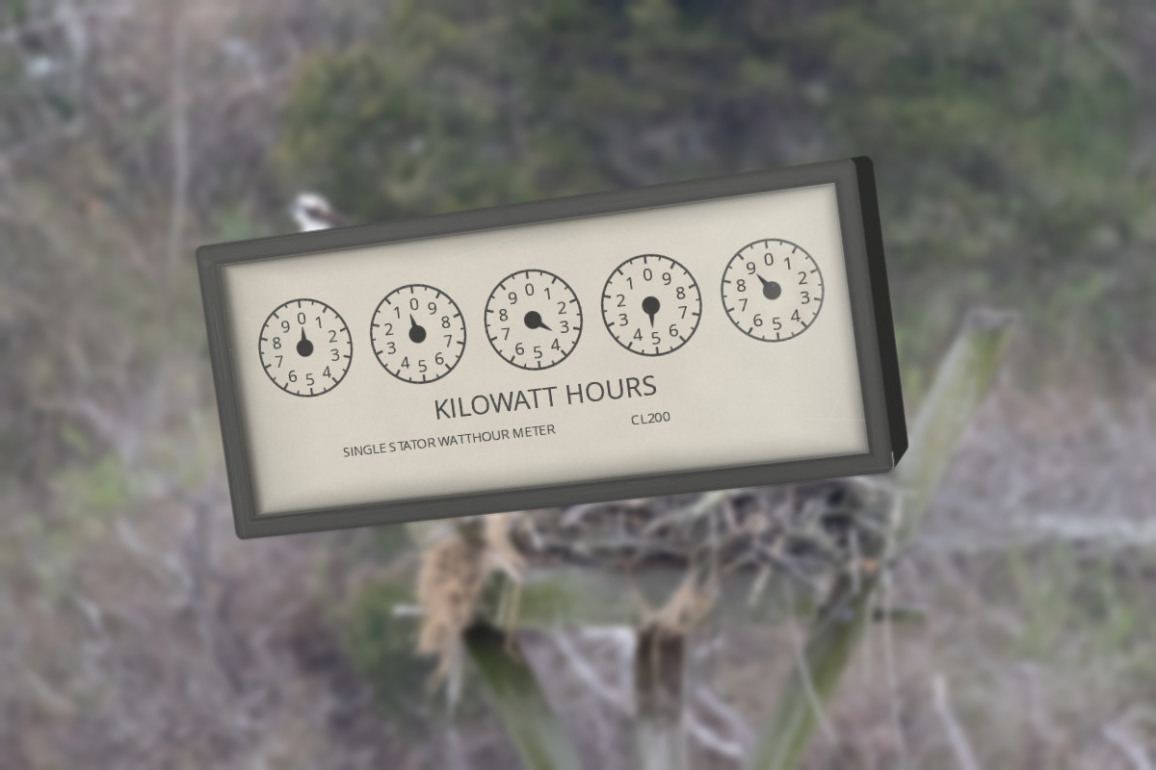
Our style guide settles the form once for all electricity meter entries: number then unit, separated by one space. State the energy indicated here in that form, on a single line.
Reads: 349 kWh
